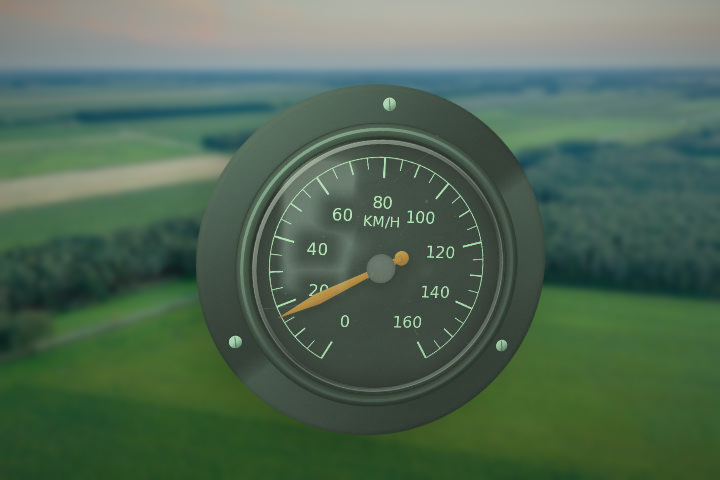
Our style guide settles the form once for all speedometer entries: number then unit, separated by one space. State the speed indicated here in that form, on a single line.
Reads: 17.5 km/h
